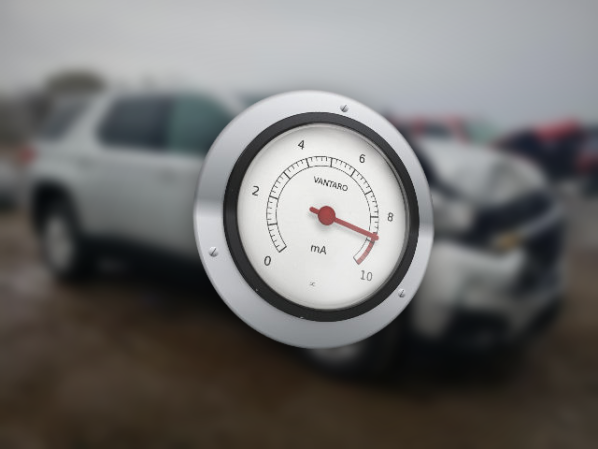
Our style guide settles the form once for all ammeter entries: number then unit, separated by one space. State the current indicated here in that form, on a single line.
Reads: 8.8 mA
